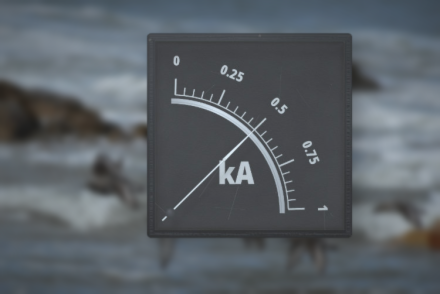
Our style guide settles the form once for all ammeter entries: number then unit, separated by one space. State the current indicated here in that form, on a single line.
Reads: 0.5 kA
